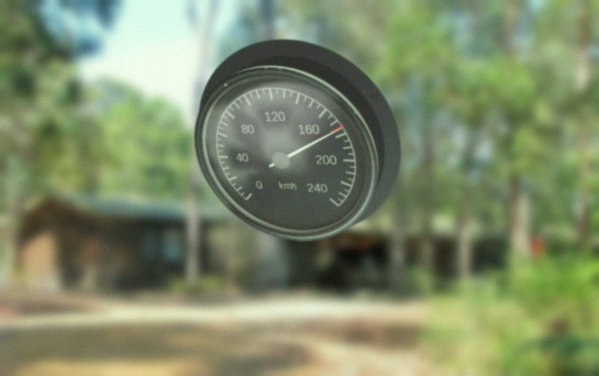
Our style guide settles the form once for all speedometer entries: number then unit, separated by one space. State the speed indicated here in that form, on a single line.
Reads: 175 km/h
